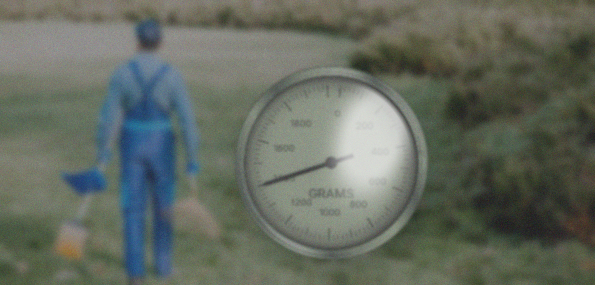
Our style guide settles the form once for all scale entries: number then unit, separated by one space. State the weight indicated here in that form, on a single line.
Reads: 1400 g
